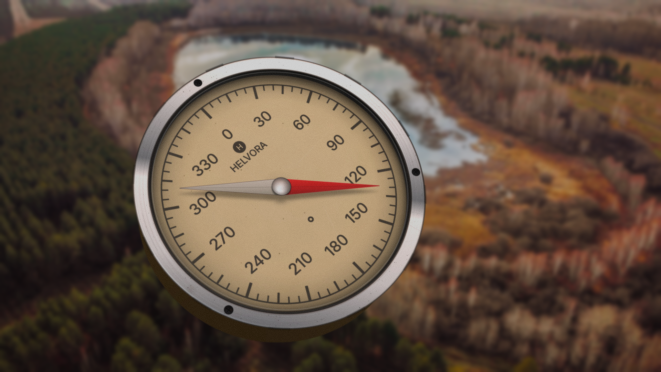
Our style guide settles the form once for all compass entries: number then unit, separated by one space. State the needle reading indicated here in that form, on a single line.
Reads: 130 °
